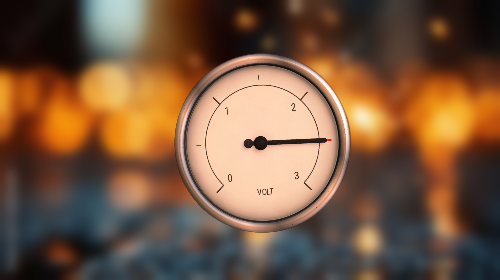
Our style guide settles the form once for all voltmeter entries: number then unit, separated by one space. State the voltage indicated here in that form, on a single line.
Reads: 2.5 V
